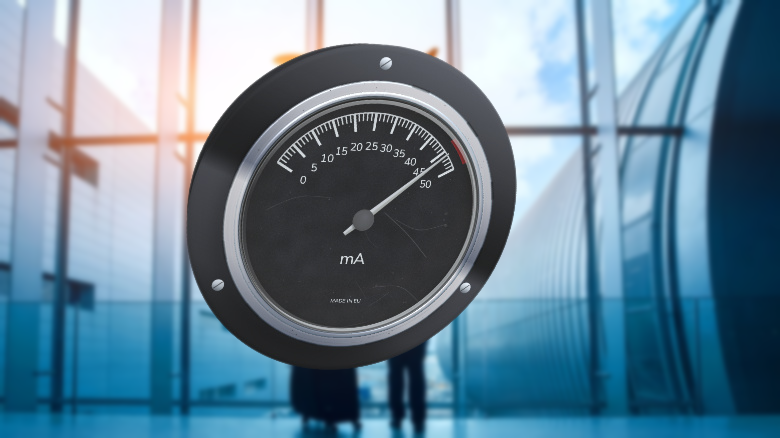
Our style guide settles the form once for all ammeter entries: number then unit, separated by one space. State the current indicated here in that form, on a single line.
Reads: 45 mA
